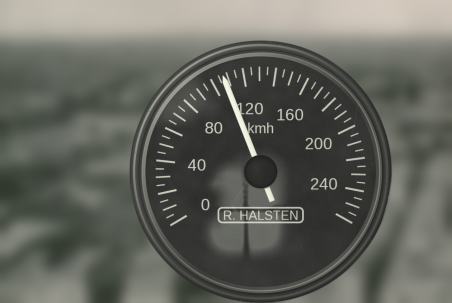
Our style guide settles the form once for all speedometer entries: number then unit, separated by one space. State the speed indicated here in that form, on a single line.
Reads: 107.5 km/h
